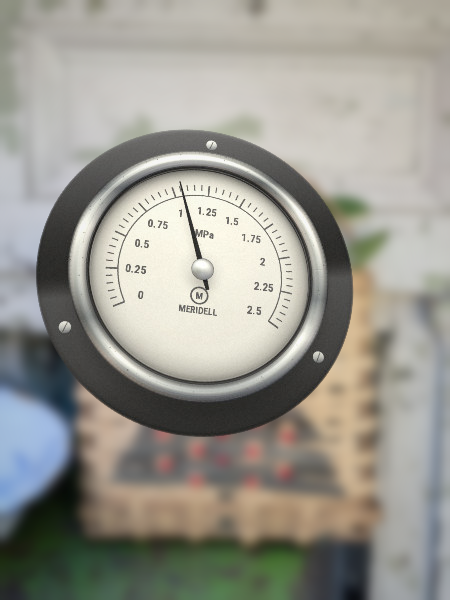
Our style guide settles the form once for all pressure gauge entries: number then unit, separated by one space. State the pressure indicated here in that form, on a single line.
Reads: 1.05 MPa
